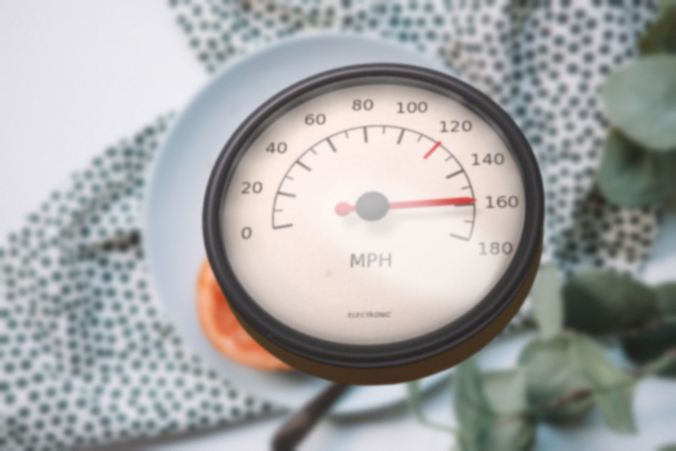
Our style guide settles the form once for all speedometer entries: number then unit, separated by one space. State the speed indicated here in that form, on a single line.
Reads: 160 mph
